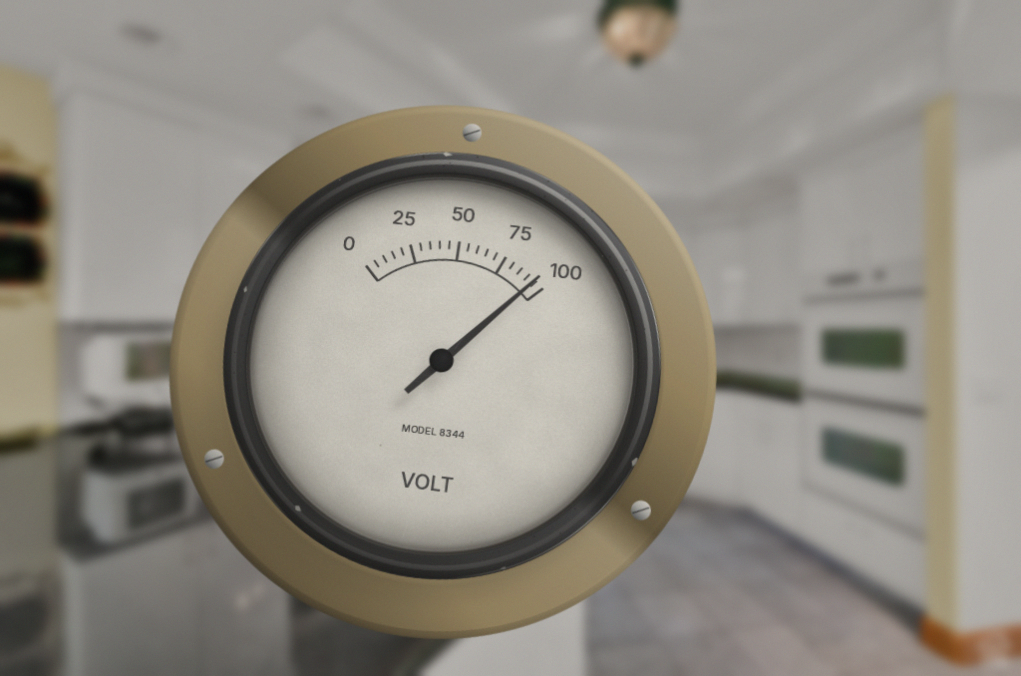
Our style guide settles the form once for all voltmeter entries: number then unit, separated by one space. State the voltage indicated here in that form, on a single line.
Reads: 95 V
